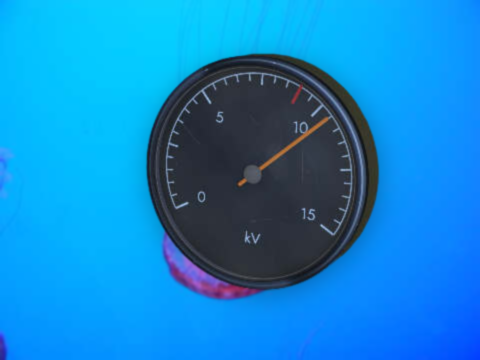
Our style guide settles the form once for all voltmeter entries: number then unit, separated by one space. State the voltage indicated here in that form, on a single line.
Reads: 10.5 kV
